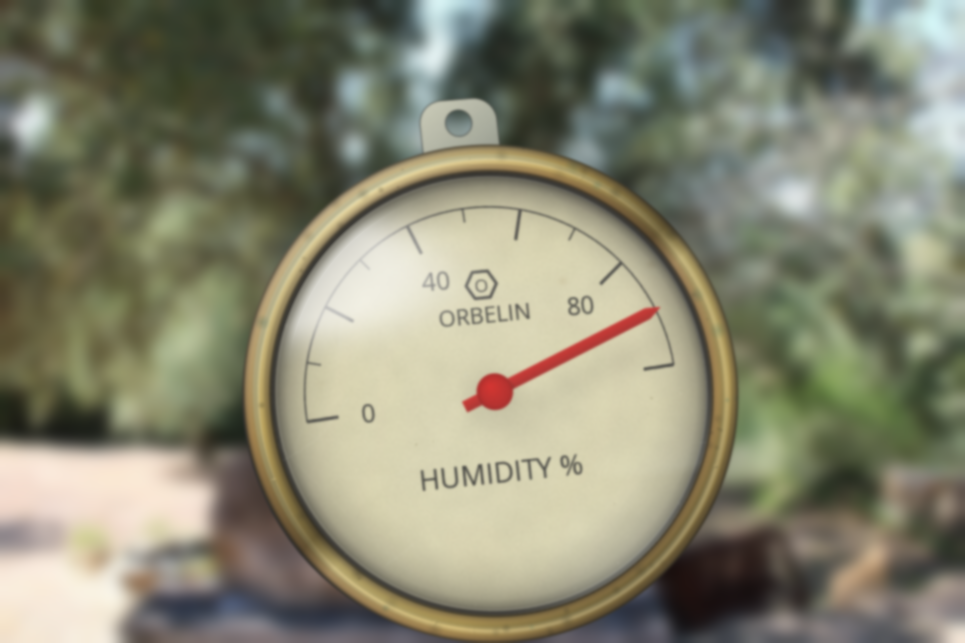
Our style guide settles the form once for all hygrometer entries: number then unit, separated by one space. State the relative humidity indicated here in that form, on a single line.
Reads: 90 %
